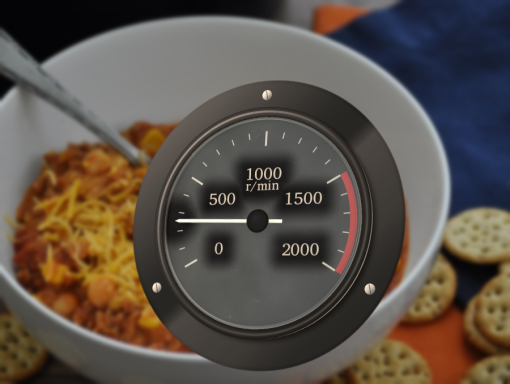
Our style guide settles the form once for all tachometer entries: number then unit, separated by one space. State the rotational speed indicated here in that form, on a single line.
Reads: 250 rpm
